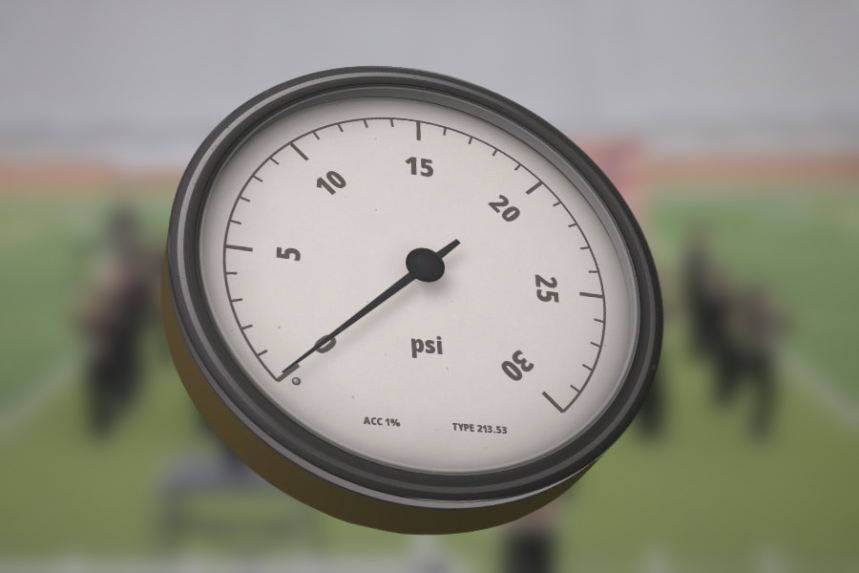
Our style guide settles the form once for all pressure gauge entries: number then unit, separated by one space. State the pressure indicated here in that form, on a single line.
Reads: 0 psi
